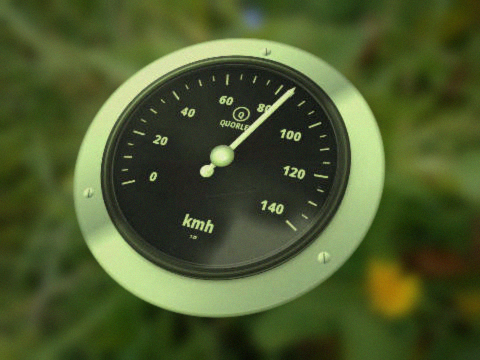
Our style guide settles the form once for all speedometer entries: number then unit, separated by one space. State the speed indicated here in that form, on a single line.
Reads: 85 km/h
